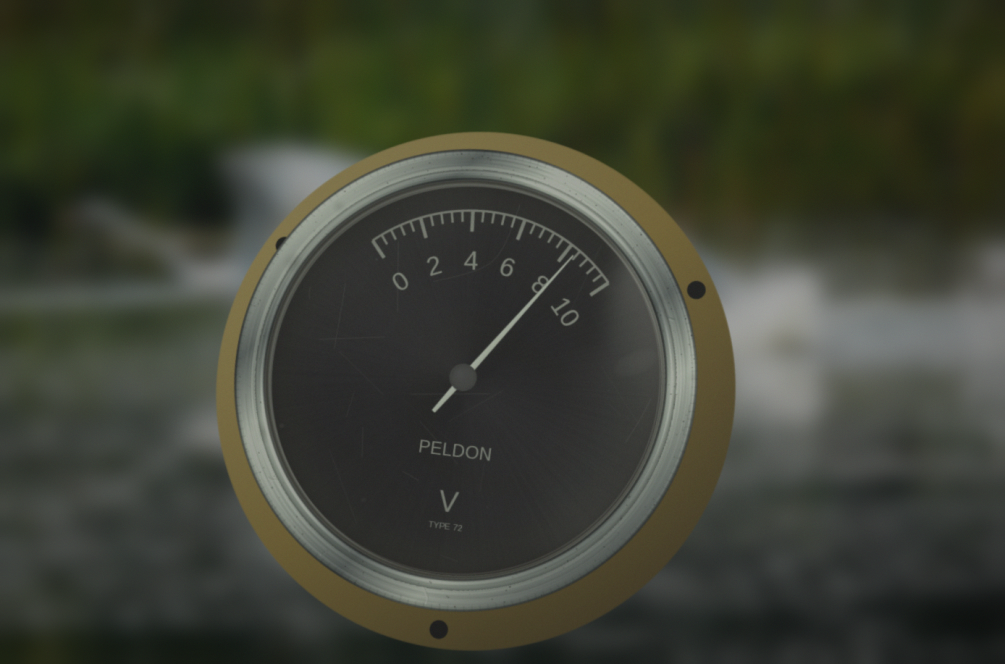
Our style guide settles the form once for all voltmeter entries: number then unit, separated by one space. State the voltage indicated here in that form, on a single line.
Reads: 8.4 V
